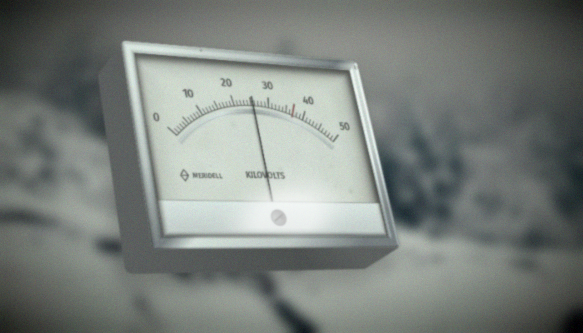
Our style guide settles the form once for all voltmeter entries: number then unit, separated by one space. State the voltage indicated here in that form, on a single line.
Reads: 25 kV
